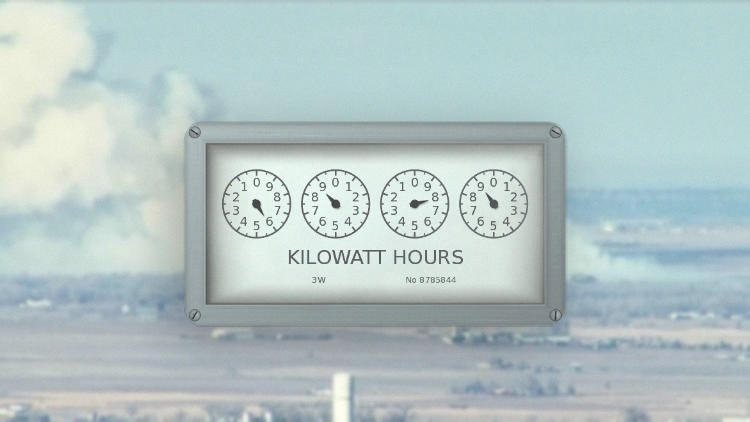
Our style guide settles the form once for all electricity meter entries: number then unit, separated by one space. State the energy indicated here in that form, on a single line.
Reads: 5879 kWh
